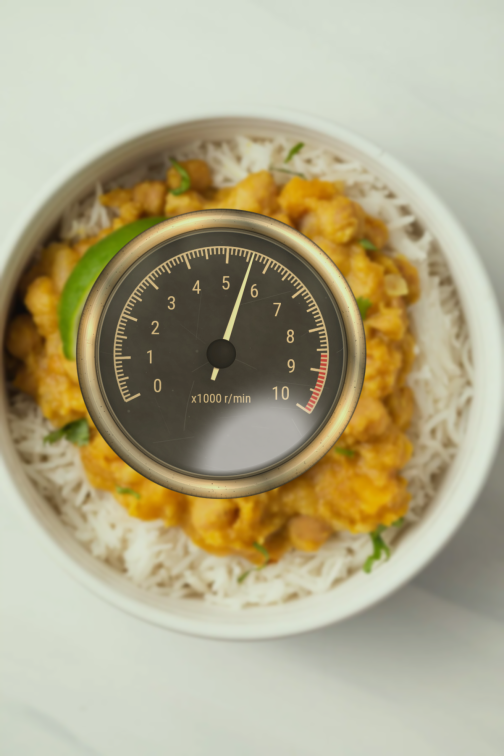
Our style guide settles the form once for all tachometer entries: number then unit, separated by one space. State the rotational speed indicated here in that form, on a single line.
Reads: 5600 rpm
